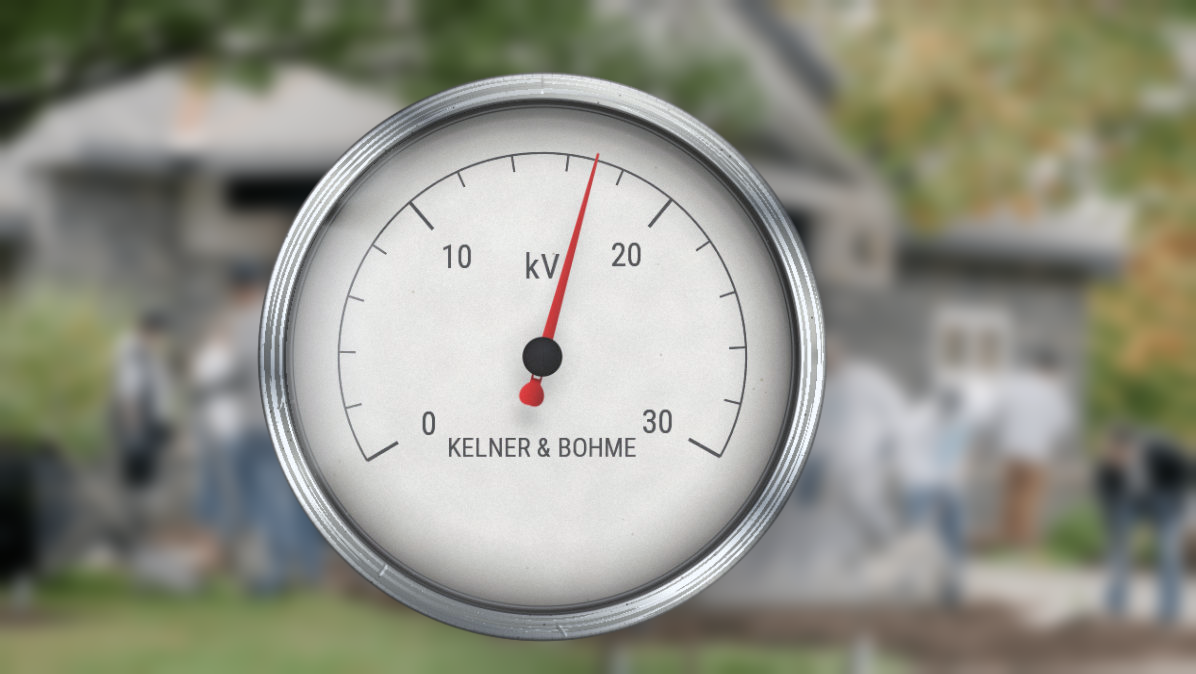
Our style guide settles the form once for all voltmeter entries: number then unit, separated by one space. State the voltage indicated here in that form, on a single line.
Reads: 17 kV
